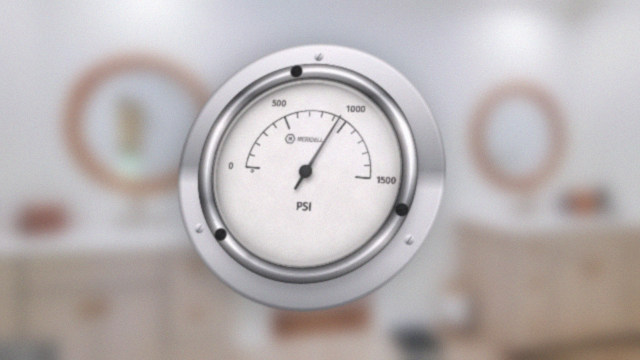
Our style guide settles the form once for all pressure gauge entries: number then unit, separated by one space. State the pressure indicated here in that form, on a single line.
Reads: 950 psi
